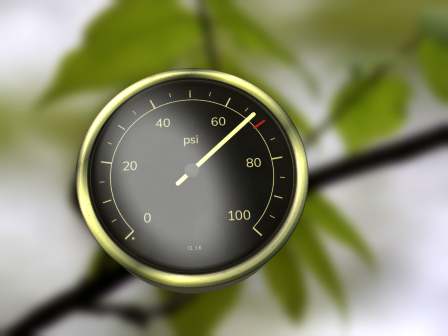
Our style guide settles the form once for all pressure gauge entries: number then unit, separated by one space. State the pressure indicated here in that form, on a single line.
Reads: 67.5 psi
